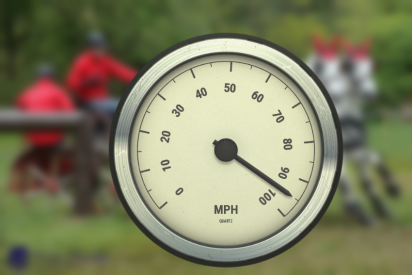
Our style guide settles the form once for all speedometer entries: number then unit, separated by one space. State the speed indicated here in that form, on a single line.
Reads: 95 mph
